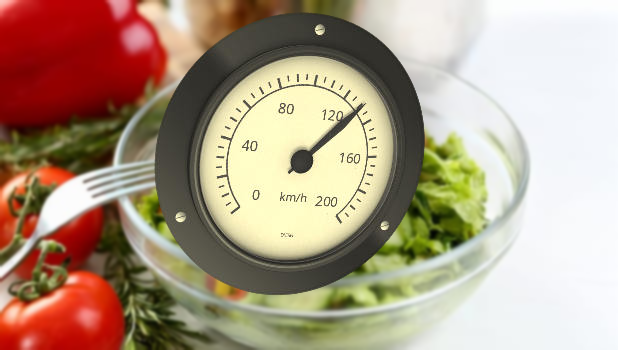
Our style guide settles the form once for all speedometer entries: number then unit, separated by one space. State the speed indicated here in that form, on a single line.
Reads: 130 km/h
